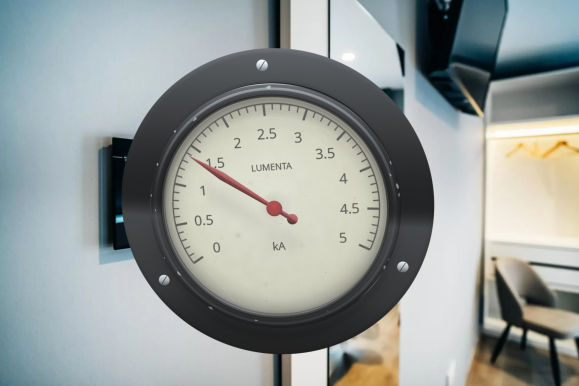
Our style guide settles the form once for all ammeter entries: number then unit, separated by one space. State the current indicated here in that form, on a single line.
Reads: 1.4 kA
